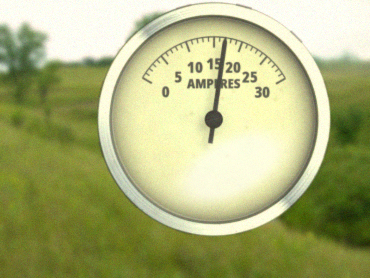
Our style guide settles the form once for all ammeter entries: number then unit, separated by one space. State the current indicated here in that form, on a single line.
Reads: 17 A
